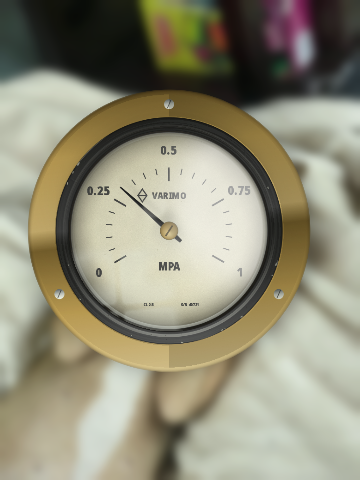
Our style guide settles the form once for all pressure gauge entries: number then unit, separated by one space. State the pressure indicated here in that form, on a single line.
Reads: 0.3 MPa
